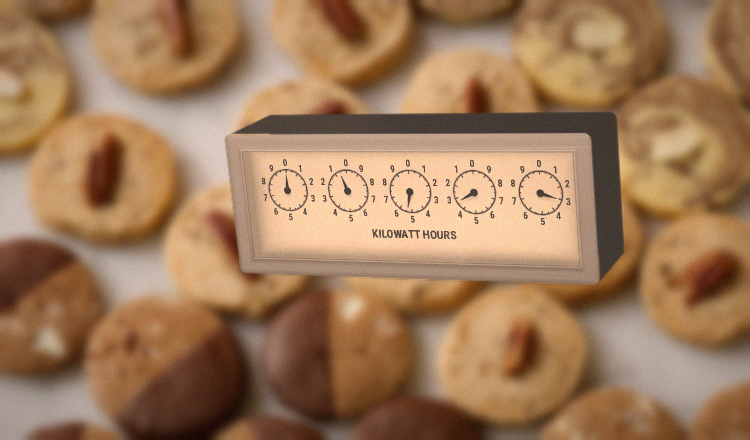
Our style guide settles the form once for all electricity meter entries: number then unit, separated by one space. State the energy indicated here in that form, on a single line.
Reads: 533 kWh
